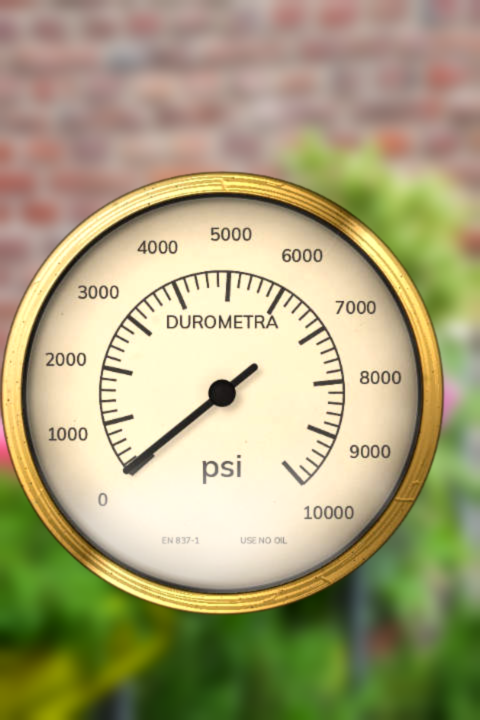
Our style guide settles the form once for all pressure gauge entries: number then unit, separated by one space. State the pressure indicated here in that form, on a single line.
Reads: 100 psi
